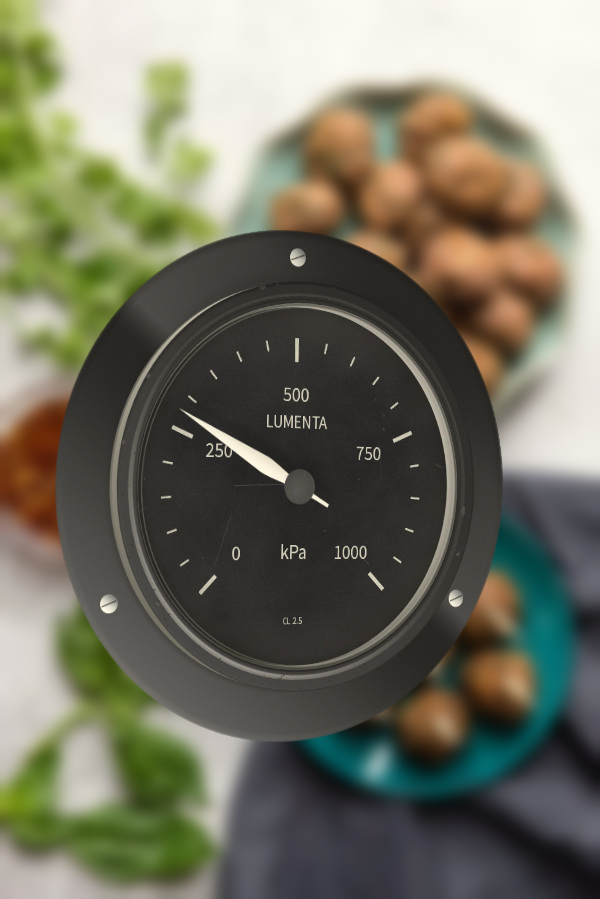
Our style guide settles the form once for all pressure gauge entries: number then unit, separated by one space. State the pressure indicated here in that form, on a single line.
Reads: 275 kPa
